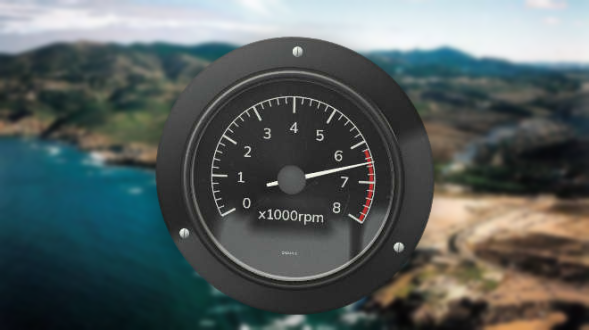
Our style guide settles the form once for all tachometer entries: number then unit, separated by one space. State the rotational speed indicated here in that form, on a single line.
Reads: 6500 rpm
